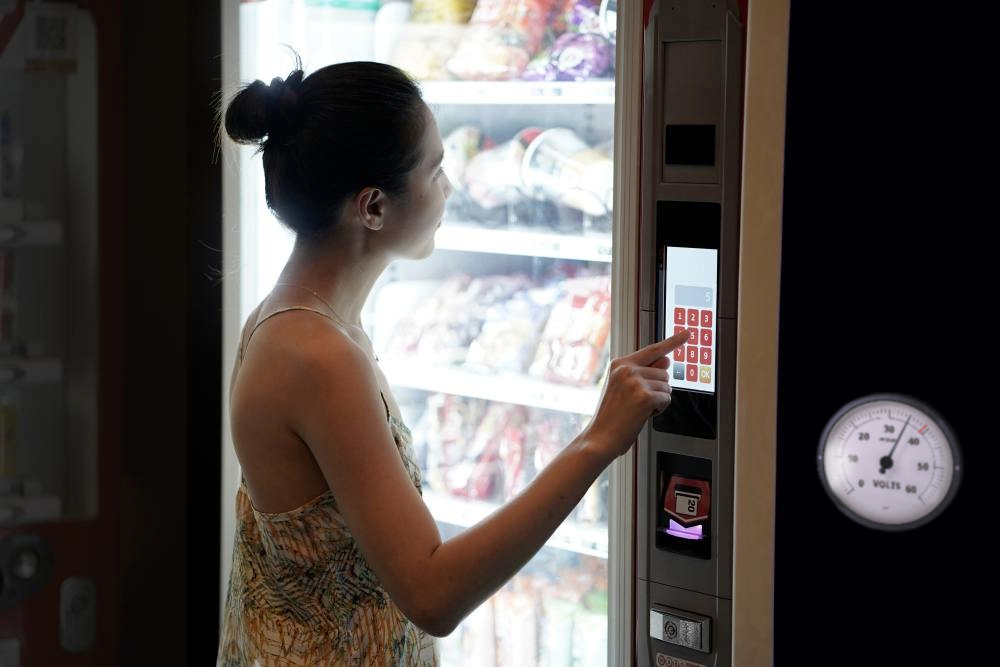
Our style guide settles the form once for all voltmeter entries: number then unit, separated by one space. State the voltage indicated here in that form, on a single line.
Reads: 35 V
